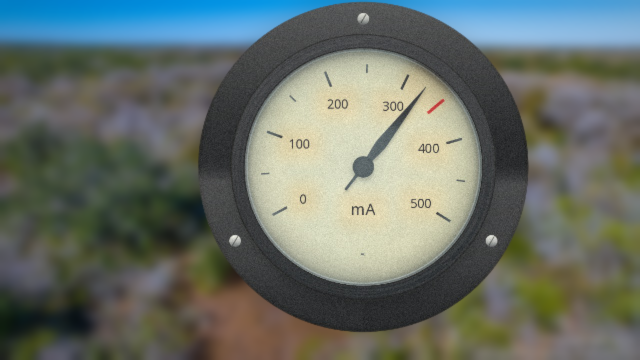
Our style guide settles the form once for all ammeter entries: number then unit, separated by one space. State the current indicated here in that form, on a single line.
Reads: 325 mA
